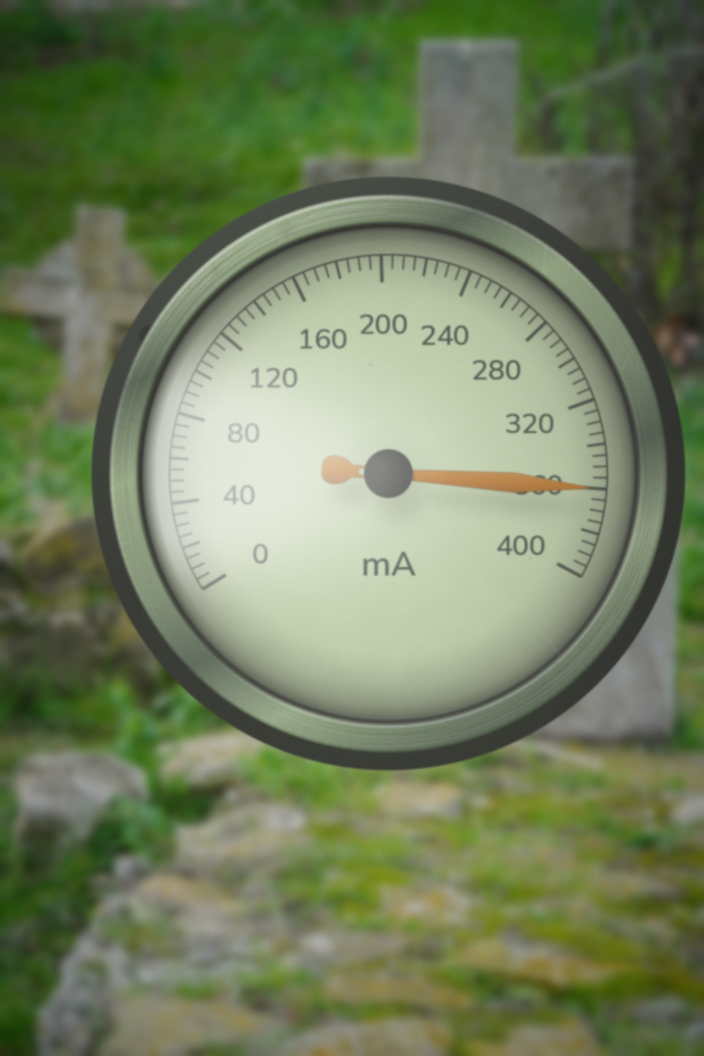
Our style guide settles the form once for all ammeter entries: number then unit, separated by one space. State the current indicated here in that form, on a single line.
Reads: 360 mA
